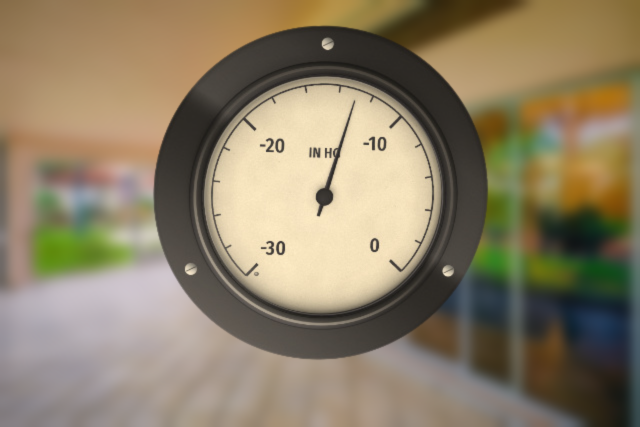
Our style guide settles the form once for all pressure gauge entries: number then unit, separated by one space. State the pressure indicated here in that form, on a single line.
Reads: -13 inHg
